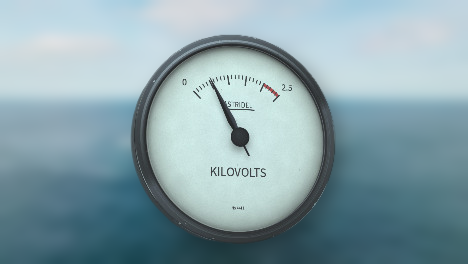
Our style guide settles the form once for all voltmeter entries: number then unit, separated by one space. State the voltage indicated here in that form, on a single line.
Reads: 0.5 kV
